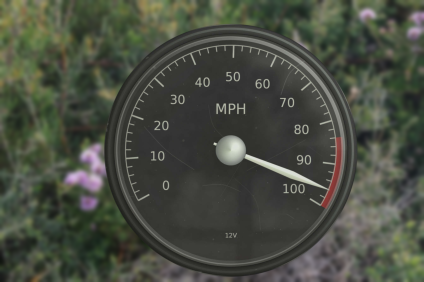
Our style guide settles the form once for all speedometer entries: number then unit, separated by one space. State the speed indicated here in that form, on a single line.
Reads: 96 mph
